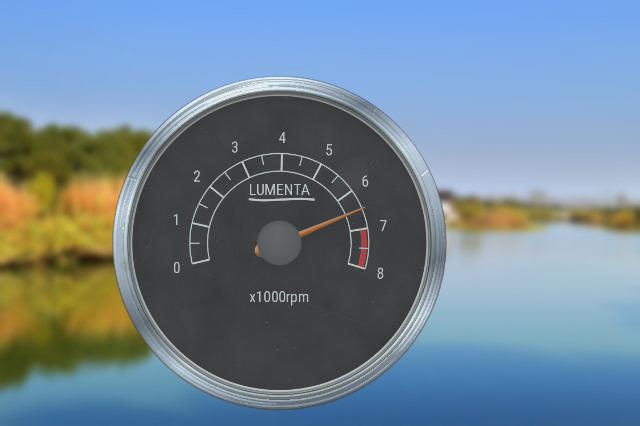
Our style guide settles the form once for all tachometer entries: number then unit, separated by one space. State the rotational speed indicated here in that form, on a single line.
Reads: 6500 rpm
